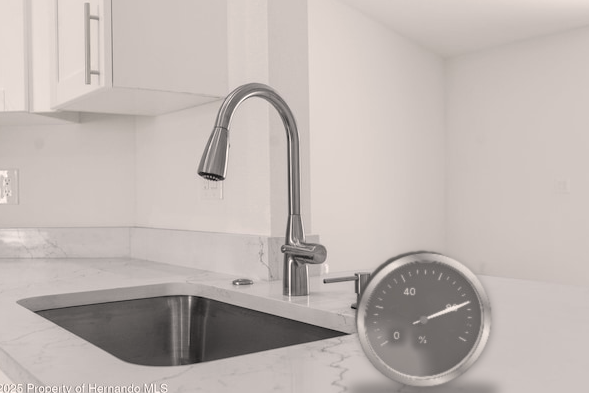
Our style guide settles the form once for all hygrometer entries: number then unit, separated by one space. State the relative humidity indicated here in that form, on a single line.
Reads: 80 %
